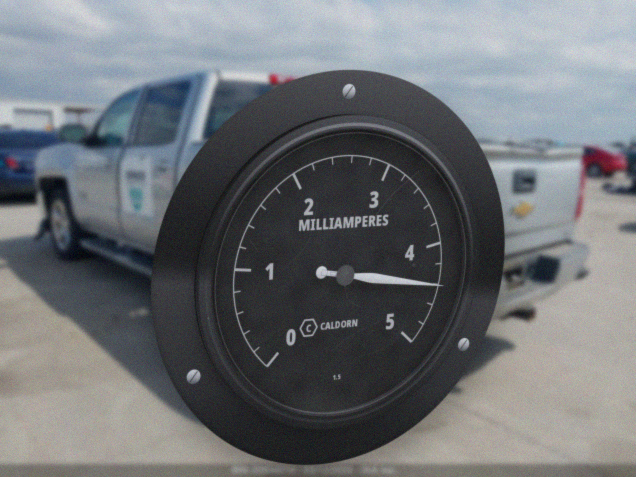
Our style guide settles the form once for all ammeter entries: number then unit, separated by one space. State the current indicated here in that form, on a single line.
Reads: 4.4 mA
